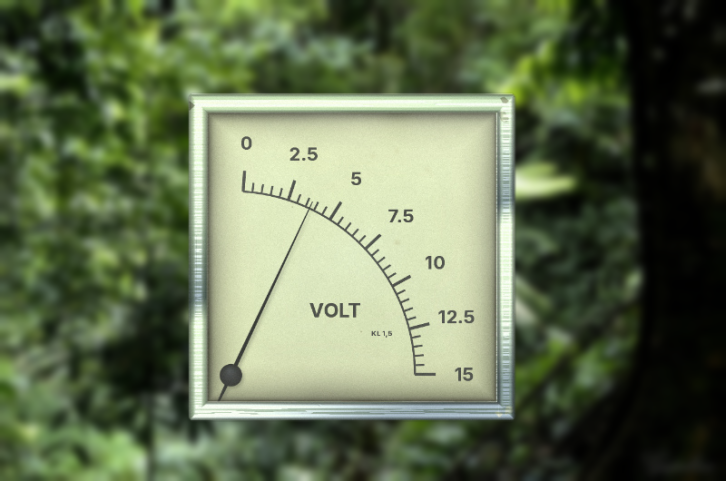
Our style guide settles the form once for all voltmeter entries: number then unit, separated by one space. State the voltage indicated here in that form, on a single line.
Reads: 3.75 V
